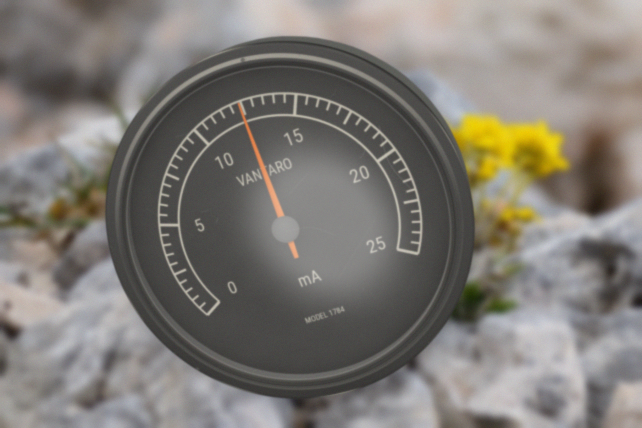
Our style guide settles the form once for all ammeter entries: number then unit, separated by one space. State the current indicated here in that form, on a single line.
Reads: 12.5 mA
